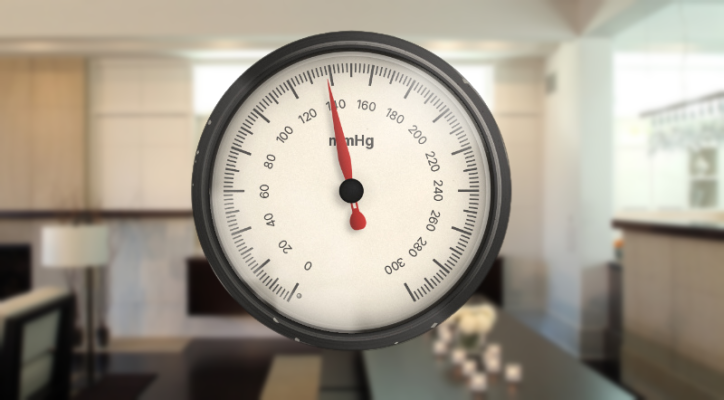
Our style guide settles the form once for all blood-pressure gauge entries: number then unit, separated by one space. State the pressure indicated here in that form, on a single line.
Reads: 138 mmHg
